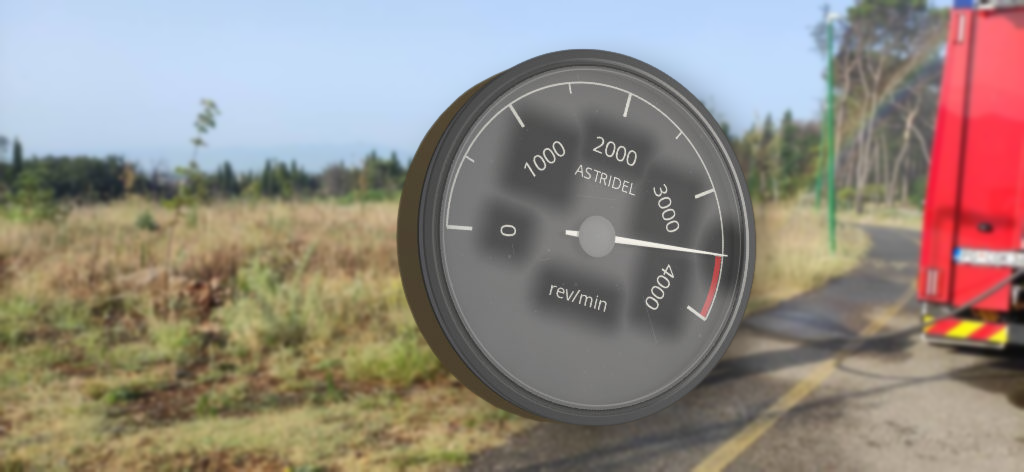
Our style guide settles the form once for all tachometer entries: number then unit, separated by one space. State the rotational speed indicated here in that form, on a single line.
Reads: 3500 rpm
